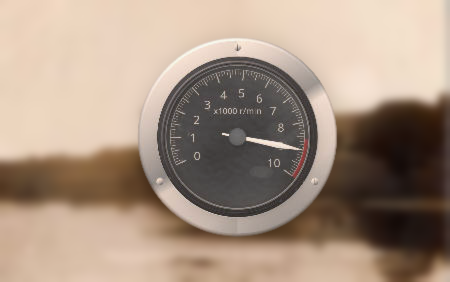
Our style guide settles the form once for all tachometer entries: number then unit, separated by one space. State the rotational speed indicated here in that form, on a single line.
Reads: 9000 rpm
